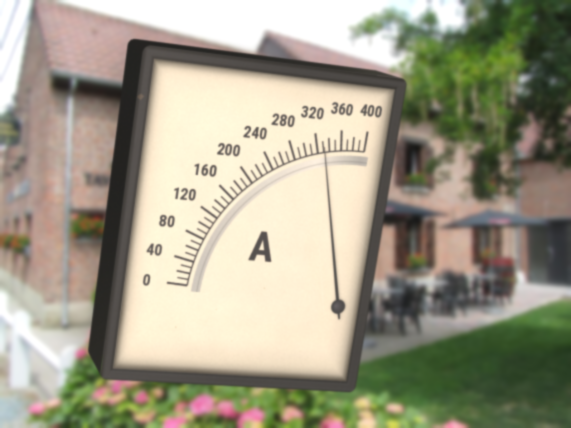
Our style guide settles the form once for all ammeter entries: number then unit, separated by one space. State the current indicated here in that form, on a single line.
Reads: 330 A
